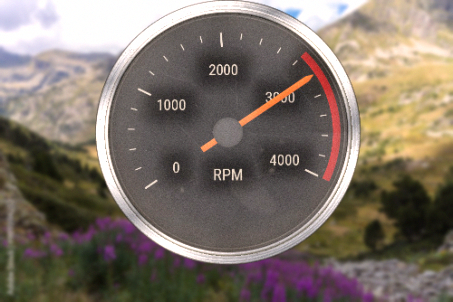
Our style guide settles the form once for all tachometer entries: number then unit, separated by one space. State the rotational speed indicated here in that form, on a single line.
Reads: 3000 rpm
